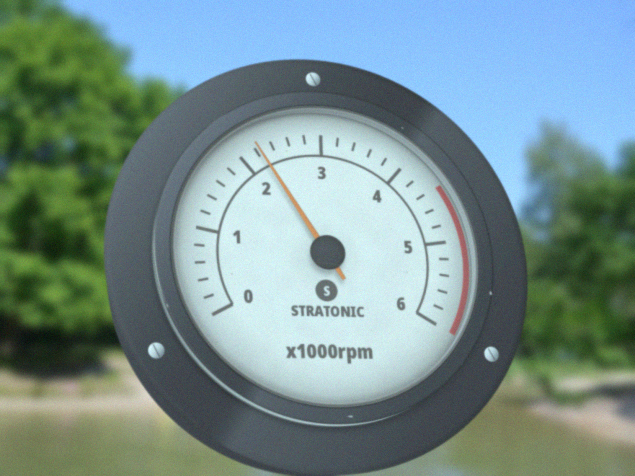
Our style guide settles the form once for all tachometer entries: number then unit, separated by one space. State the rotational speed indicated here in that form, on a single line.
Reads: 2200 rpm
